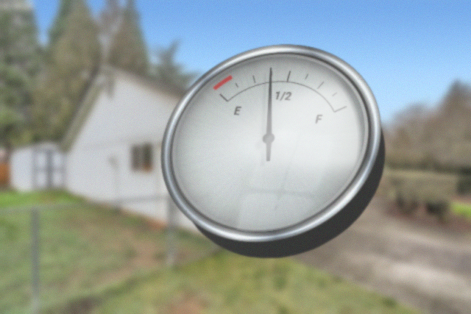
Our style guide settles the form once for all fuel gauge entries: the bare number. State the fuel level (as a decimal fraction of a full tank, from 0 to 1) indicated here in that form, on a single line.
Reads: 0.375
